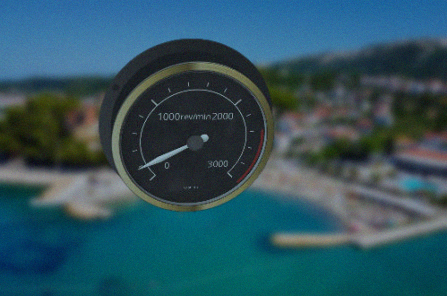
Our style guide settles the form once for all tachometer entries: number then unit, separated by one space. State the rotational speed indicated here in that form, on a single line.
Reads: 200 rpm
